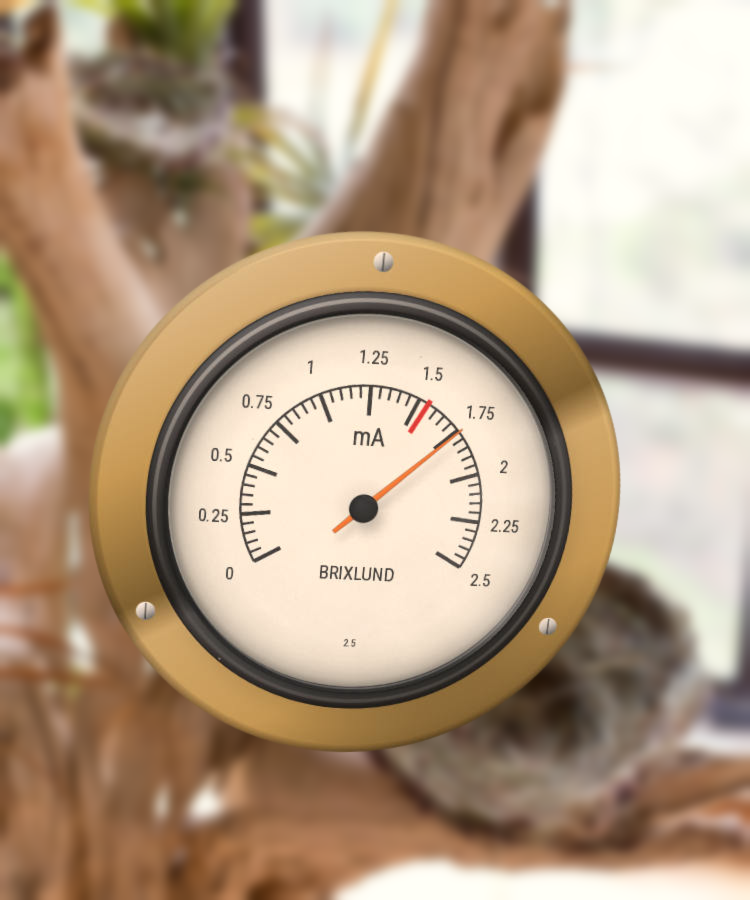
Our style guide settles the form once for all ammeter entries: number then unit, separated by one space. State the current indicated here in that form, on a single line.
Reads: 1.75 mA
